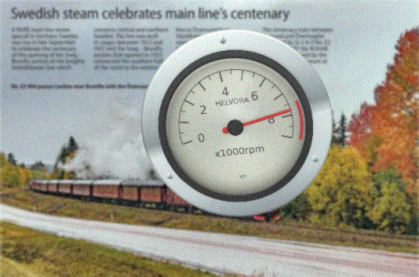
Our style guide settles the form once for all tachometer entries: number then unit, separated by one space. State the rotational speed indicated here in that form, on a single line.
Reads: 7750 rpm
